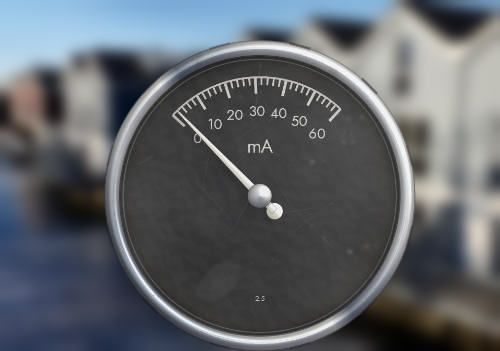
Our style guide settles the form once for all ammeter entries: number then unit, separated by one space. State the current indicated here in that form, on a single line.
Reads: 2 mA
